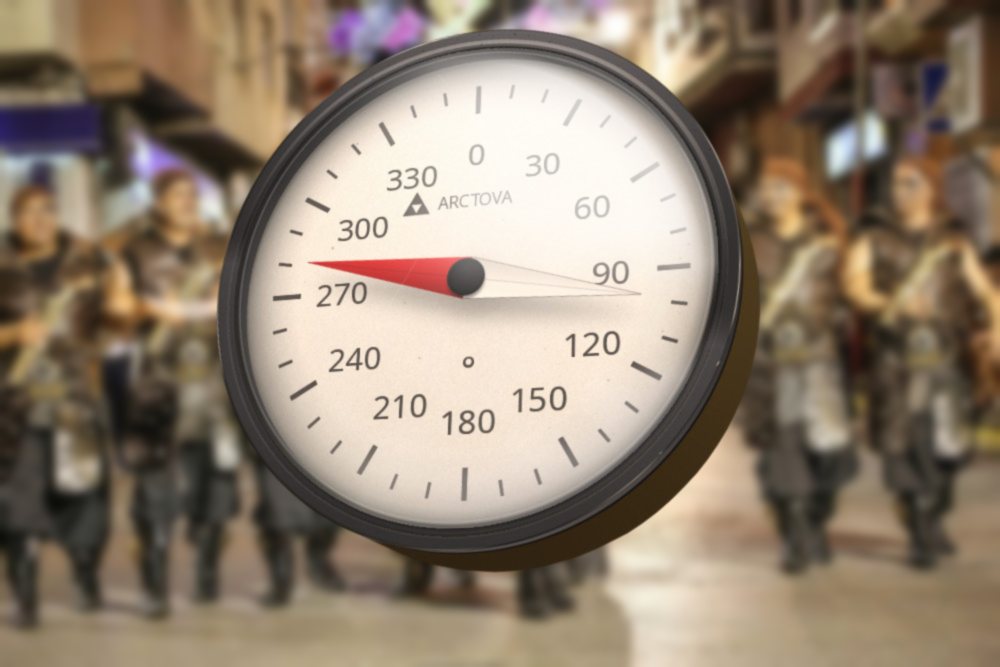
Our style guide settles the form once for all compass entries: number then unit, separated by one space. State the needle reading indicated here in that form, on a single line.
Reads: 280 °
